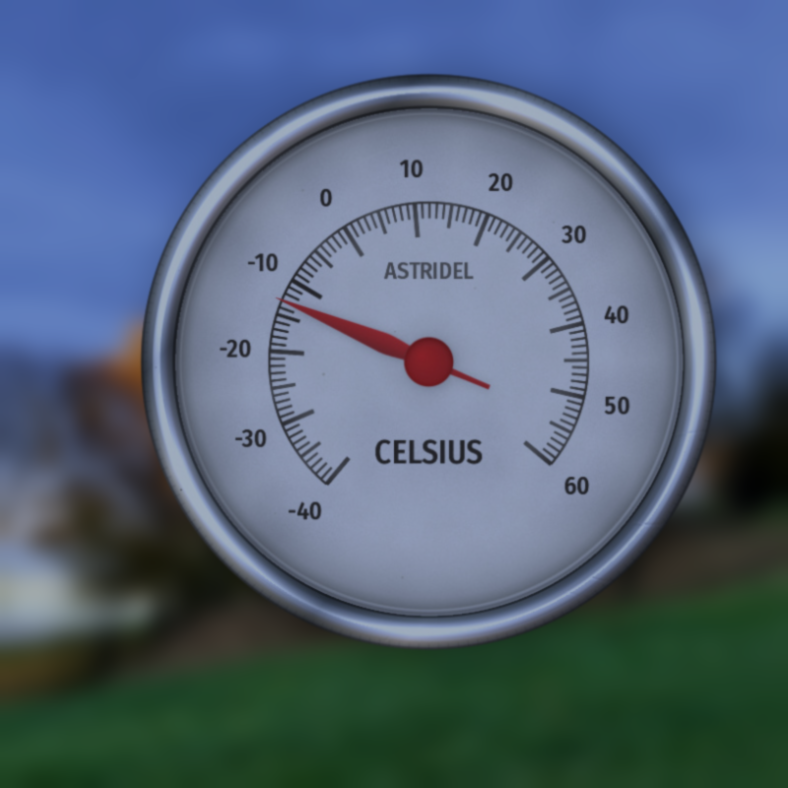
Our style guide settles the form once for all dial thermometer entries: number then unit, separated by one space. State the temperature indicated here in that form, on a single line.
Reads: -13 °C
